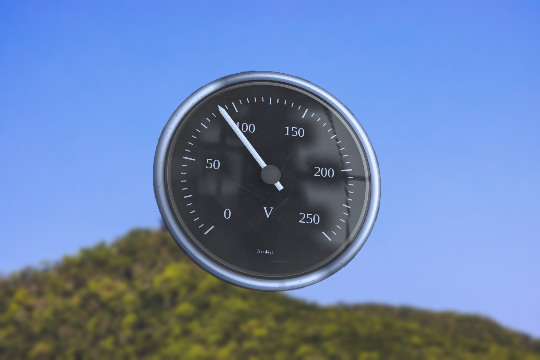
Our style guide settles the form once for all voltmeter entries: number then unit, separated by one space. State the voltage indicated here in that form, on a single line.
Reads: 90 V
